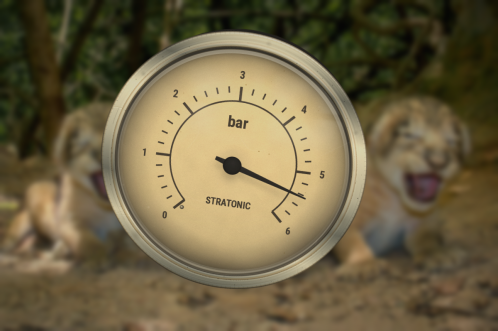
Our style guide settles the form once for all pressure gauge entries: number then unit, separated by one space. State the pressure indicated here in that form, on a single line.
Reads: 5.4 bar
